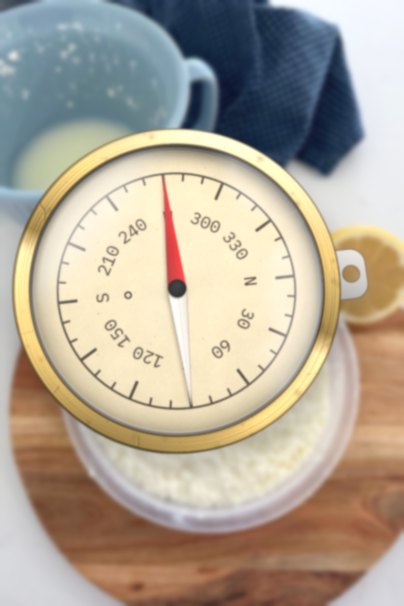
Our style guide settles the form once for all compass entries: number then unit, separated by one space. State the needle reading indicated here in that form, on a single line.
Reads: 270 °
